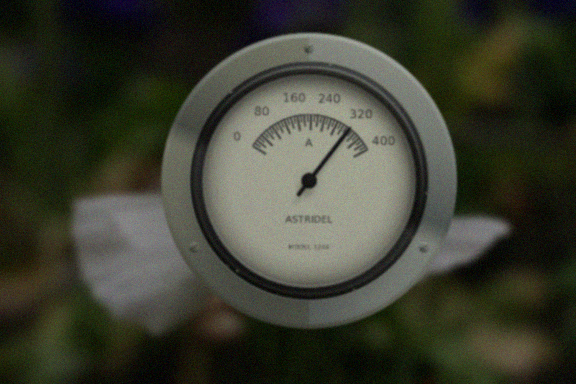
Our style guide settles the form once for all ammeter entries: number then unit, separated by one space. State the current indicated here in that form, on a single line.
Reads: 320 A
